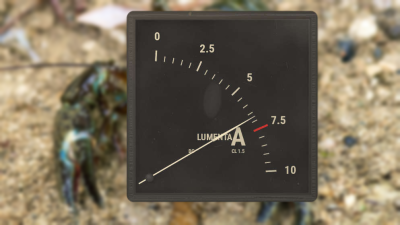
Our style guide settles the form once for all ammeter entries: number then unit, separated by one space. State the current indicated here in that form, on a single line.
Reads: 6.75 A
